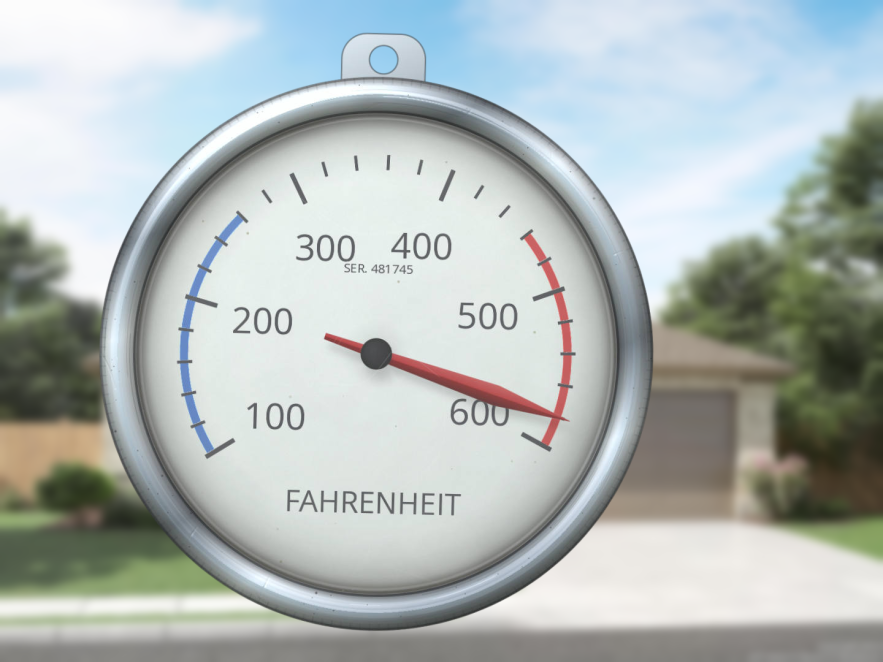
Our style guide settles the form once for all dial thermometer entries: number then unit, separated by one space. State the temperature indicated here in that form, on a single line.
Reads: 580 °F
